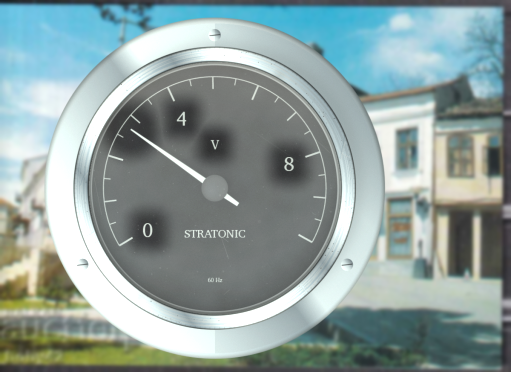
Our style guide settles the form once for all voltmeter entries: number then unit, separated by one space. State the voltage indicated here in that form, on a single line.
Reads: 2.75 V
